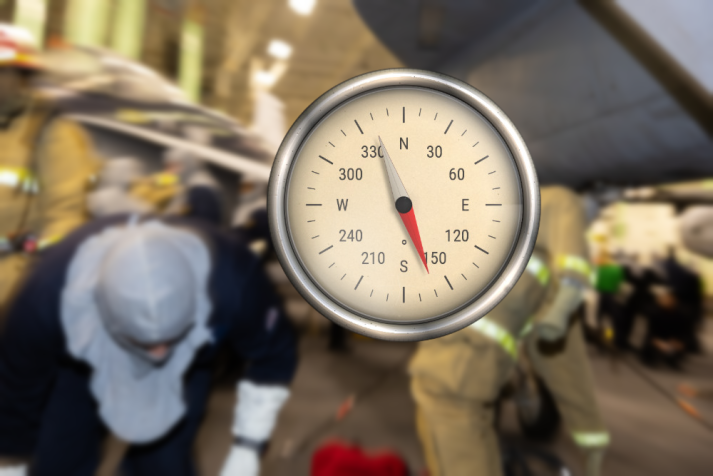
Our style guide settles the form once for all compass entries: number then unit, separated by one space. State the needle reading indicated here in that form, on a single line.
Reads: 160 °
